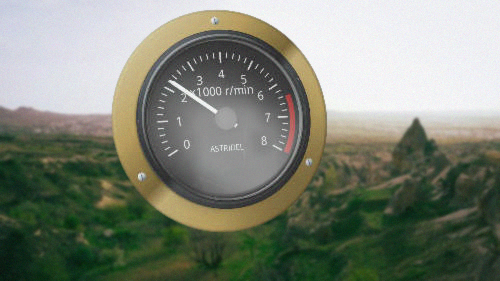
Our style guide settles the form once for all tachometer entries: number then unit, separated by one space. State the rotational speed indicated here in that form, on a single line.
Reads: 2200 rpm
